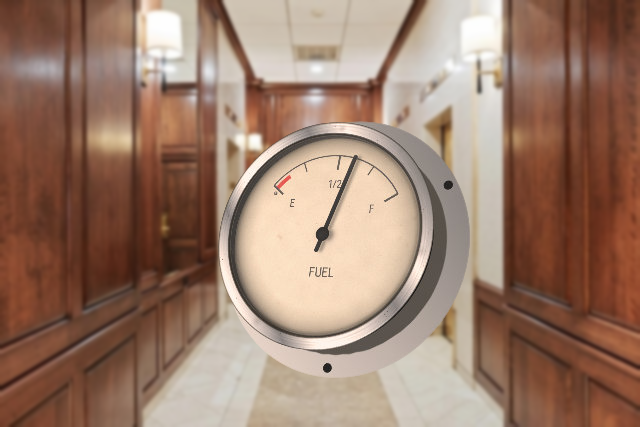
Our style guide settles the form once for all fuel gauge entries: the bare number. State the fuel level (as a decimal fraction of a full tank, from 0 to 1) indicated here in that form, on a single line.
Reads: 0.625
